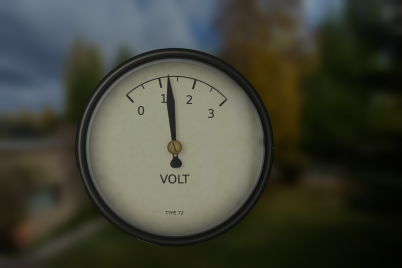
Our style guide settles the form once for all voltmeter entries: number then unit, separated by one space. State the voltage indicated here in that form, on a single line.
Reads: 1.25 V
